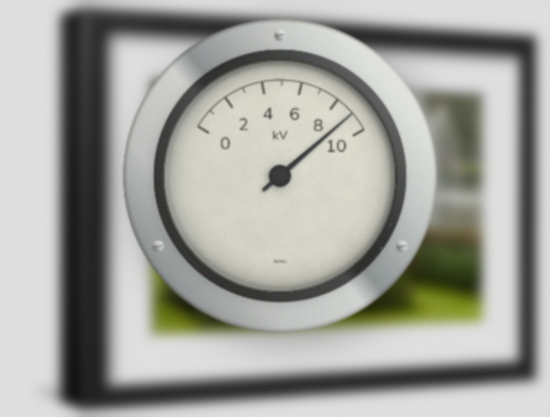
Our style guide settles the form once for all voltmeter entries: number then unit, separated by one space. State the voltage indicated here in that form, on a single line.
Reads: 9 kV
